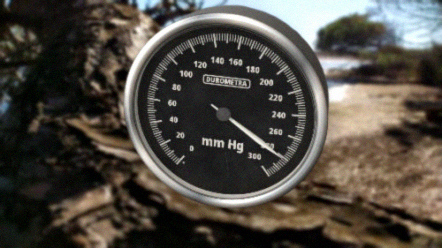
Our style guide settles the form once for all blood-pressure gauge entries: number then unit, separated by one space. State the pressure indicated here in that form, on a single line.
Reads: 280 mmHg
